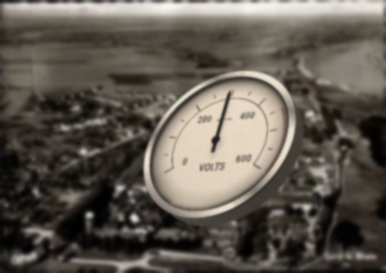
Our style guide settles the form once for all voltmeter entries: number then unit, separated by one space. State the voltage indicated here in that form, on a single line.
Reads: 300 V
